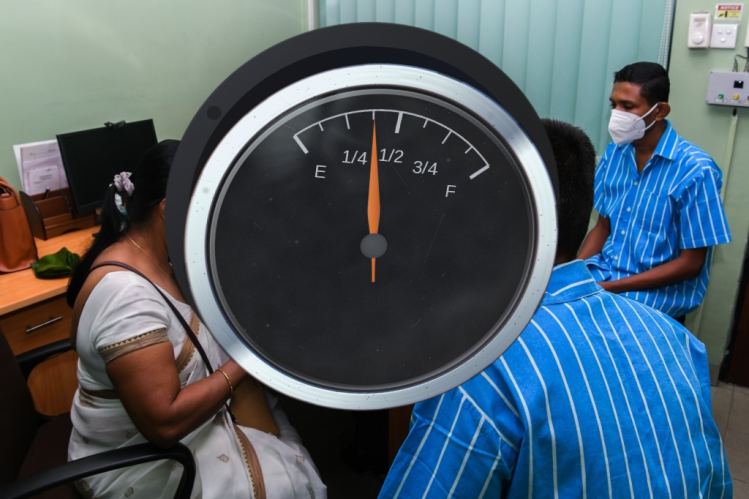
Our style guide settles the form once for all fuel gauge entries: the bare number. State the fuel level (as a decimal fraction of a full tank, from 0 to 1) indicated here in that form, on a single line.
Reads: 0.375
